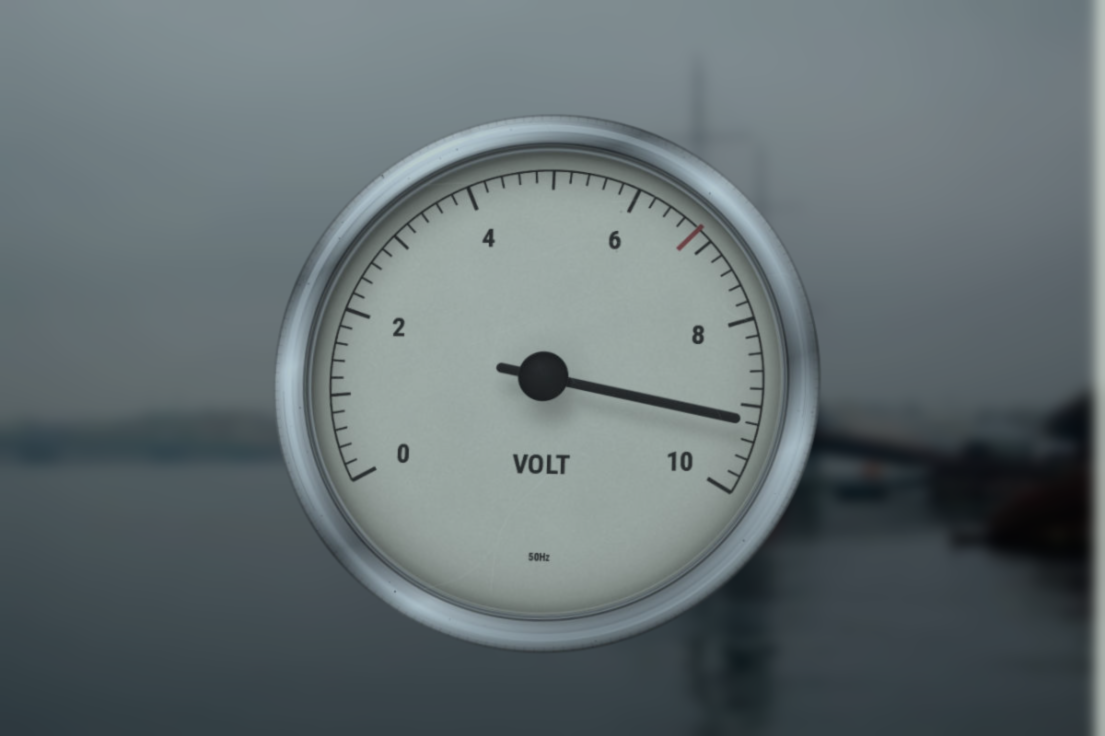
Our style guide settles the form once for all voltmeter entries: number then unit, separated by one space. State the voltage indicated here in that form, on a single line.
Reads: 9.2 V
